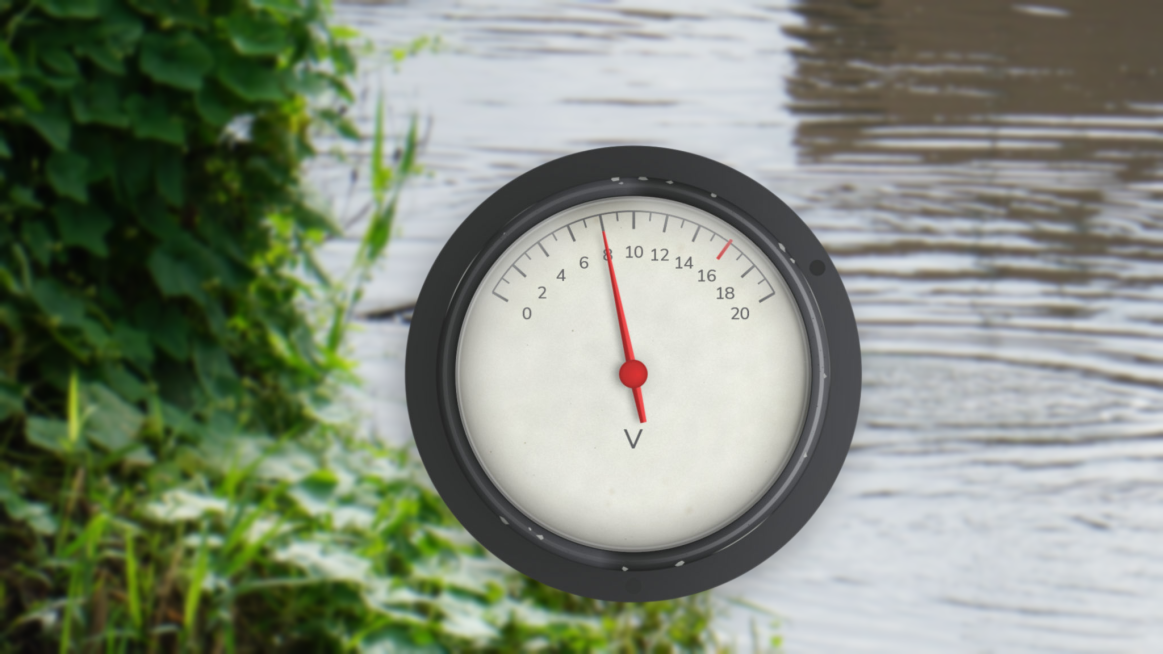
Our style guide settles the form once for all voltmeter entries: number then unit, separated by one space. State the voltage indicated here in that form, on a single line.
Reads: 8 V
